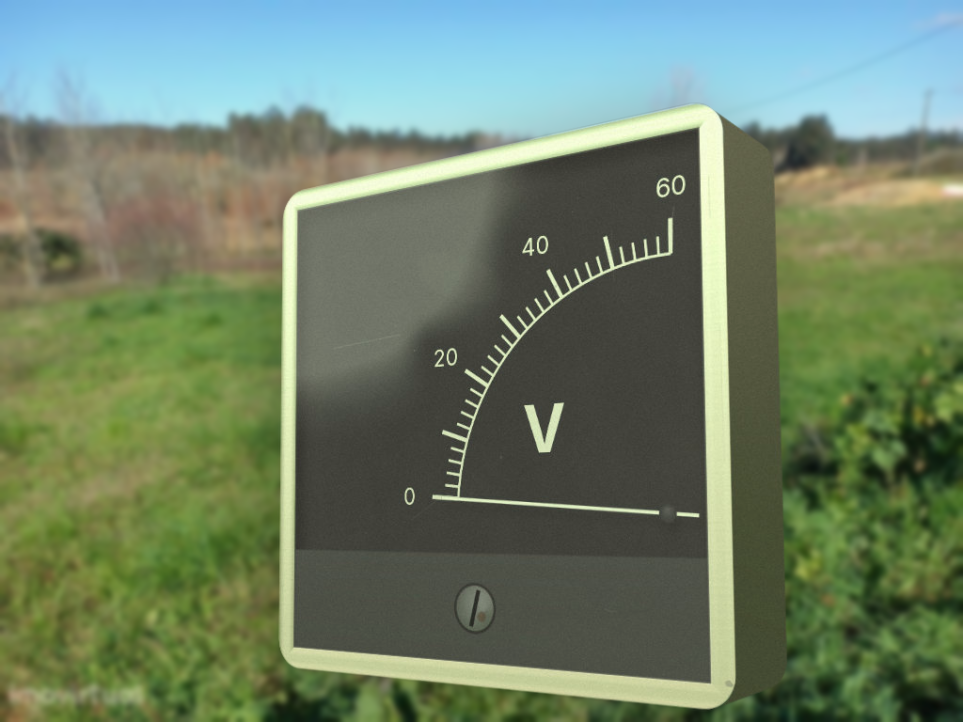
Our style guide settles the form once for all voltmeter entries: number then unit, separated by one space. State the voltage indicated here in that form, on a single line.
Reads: 0 V
